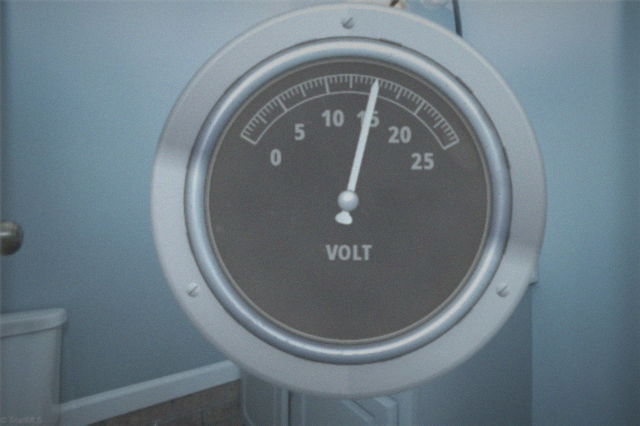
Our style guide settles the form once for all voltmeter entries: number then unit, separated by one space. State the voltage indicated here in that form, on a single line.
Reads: 15 V
